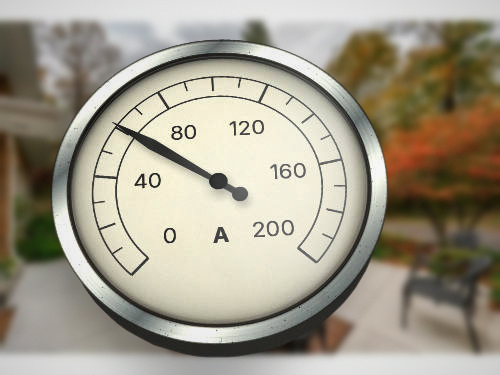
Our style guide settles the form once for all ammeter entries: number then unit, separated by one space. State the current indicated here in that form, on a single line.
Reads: 60 A
